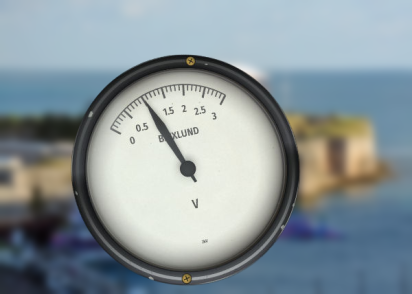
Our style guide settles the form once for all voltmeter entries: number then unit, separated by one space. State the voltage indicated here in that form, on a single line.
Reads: 1 V
